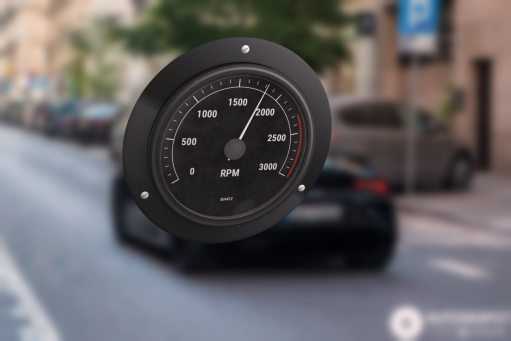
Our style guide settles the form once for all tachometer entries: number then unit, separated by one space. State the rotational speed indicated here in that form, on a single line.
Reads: 1800 rpm
